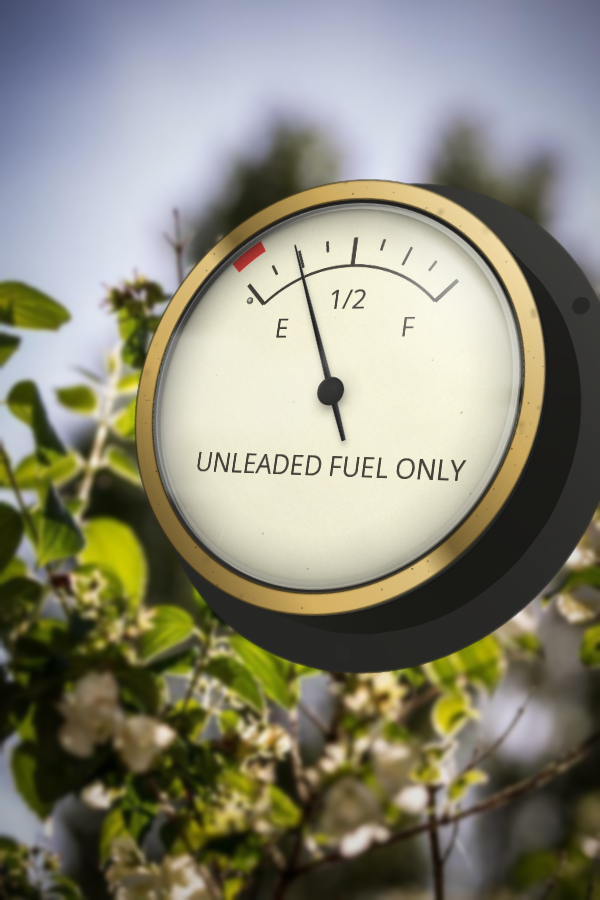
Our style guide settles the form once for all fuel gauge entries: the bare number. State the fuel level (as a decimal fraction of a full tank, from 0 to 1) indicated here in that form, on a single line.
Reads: 0.25
